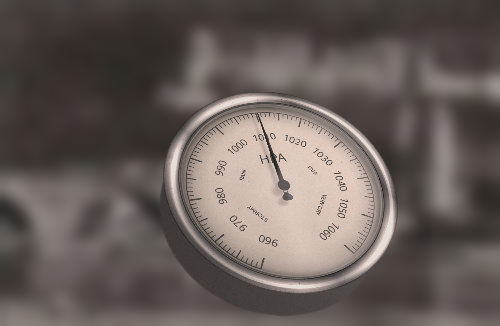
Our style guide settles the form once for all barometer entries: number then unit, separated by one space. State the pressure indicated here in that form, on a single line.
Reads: 1010 hPa
